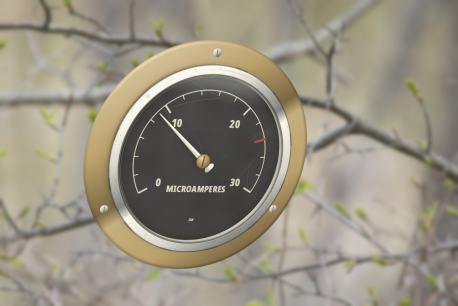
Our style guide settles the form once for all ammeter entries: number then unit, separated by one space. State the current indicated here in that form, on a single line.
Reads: 9 µA
